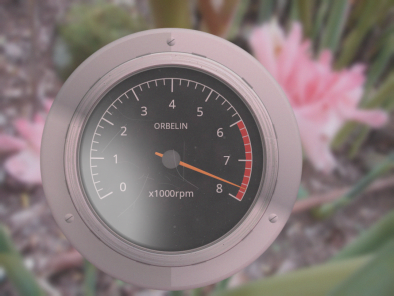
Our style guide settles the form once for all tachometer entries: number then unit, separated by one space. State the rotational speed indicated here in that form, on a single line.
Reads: 7700 rpm
